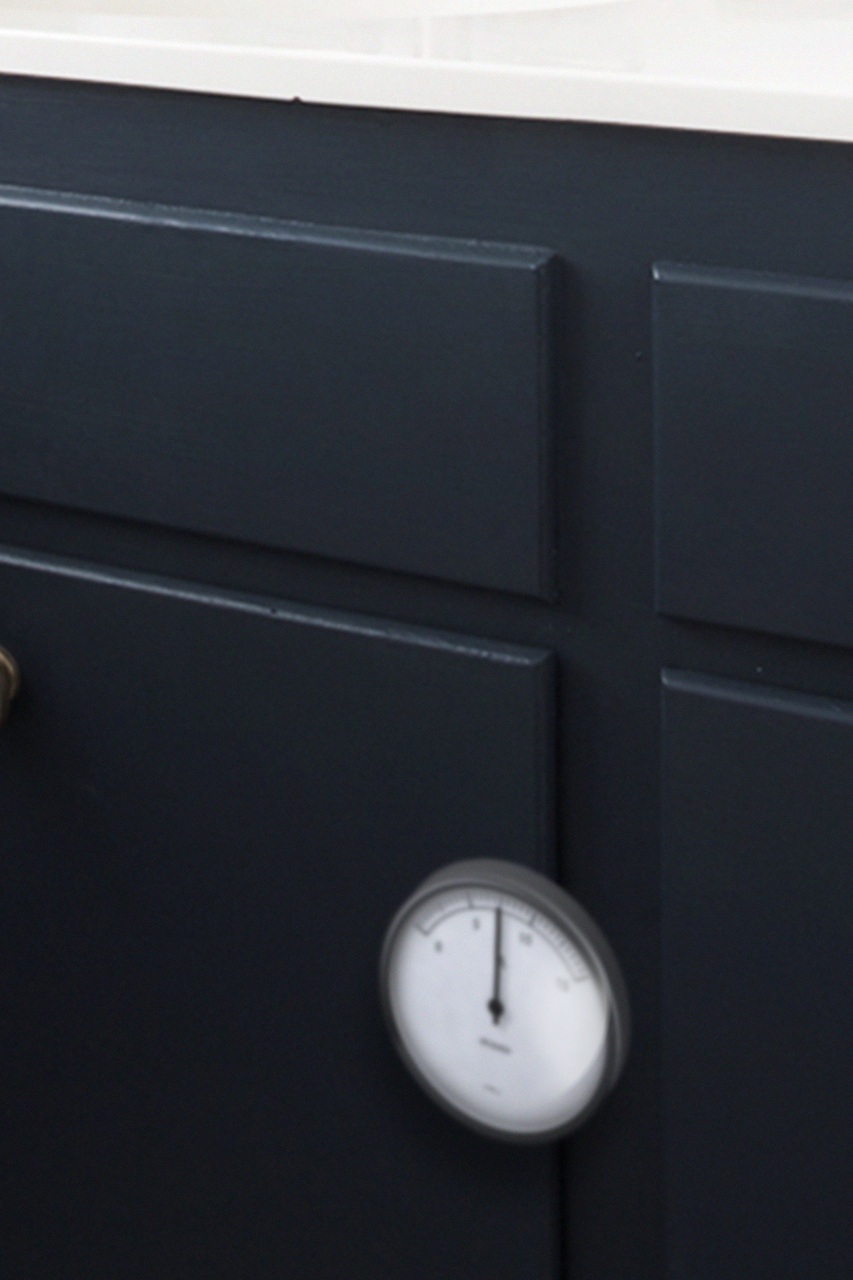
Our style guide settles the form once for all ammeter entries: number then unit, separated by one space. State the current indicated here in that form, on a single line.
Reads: 7.5 A
